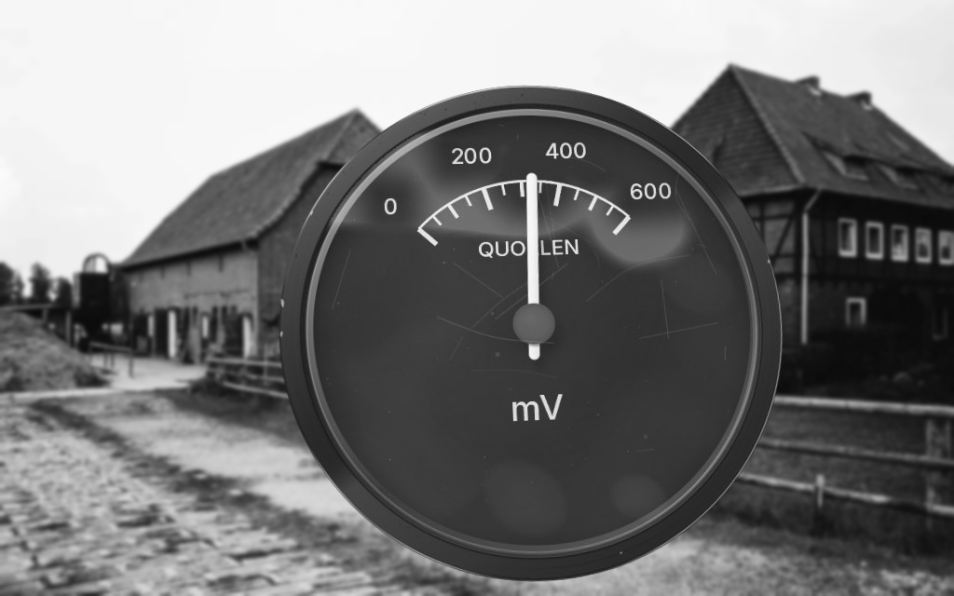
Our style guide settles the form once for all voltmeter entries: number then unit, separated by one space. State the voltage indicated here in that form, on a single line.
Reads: 325 mV
